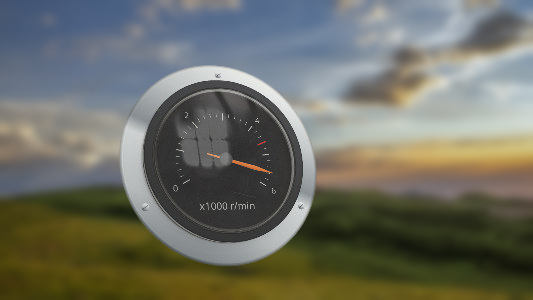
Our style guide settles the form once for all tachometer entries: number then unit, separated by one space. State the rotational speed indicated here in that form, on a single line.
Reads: 5600 rpm
